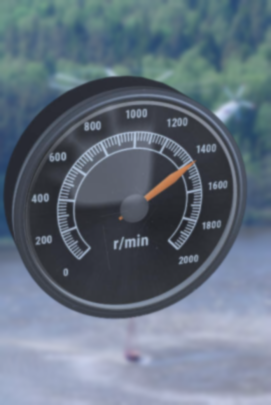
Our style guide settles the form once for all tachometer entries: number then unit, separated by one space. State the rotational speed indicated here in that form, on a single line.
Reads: 1400 rpm
